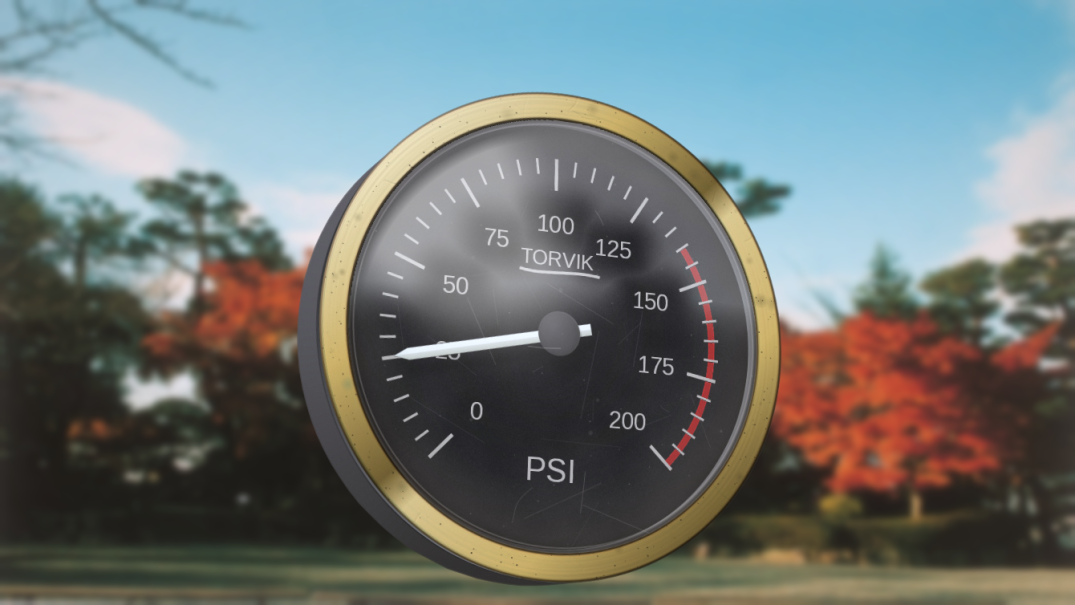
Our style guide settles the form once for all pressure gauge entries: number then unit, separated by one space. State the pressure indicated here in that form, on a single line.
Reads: 25 psi
